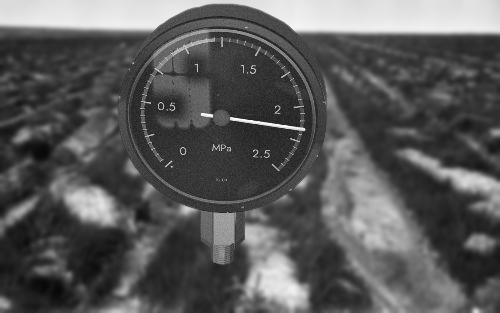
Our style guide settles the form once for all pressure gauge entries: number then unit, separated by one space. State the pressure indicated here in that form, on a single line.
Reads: 2.15 MPa
